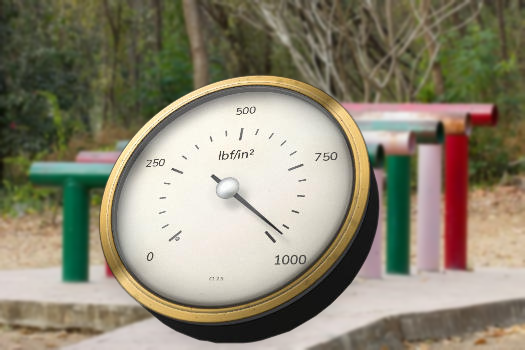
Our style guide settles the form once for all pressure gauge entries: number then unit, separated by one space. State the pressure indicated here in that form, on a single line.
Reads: 975 psi
